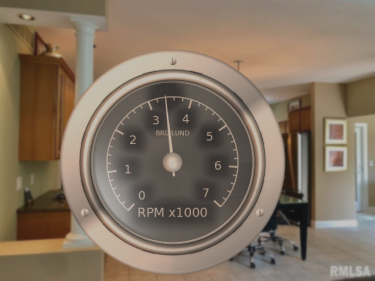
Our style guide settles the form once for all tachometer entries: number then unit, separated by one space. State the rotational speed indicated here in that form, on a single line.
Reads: 3400 rpm
